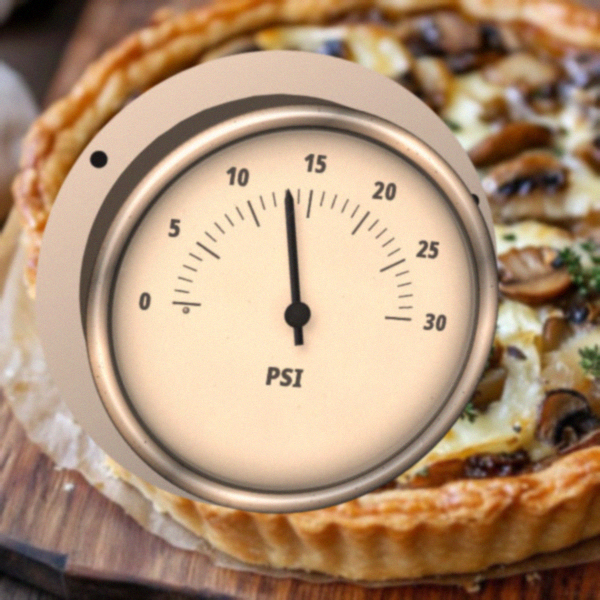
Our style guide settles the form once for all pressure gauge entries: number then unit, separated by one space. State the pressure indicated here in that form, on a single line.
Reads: 13 psi
